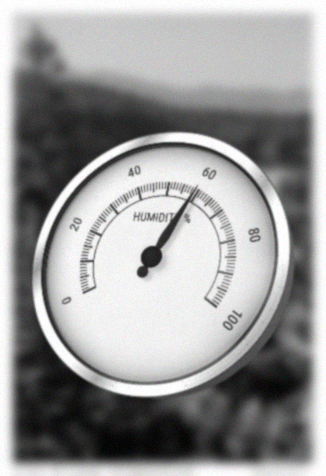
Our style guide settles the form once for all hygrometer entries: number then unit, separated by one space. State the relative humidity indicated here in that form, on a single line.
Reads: 60 %
